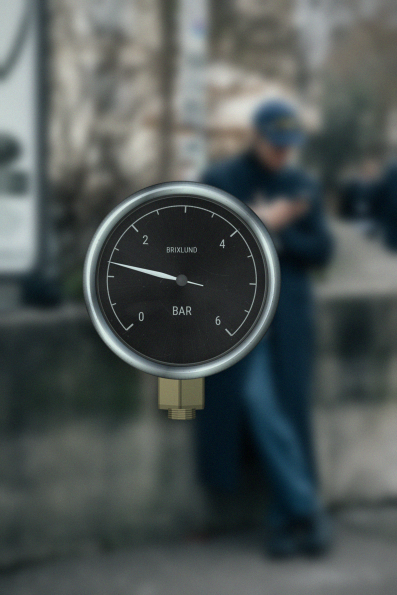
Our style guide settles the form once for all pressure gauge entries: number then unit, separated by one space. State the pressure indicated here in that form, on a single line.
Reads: 1.25 bar
